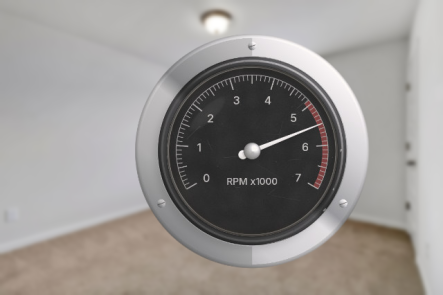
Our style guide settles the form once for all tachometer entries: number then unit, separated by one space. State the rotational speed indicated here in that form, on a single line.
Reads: 5500 rpm
